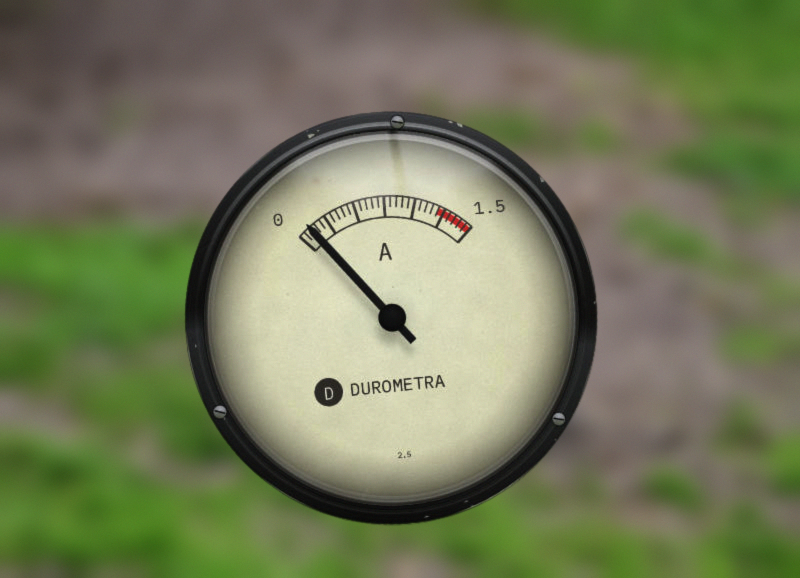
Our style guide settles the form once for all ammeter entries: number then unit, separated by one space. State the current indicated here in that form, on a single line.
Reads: 0.1 A
